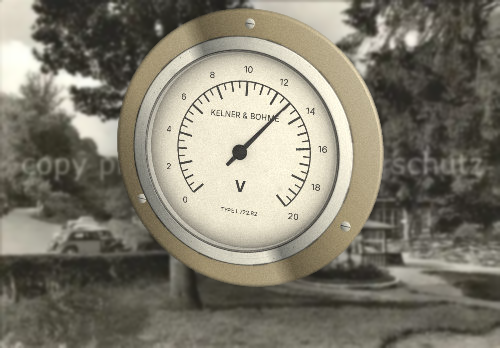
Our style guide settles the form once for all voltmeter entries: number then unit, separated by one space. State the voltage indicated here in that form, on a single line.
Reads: 13 V
